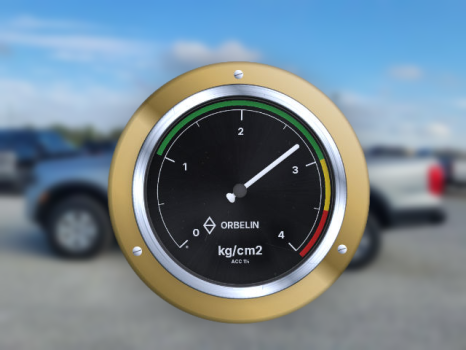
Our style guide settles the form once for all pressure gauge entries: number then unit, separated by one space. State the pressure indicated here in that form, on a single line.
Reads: 2.75 kg/cm²
